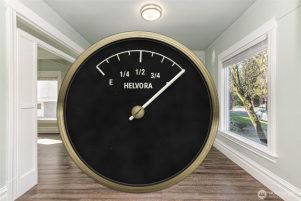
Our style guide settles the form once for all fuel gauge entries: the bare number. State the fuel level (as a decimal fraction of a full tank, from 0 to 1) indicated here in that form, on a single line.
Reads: 1
